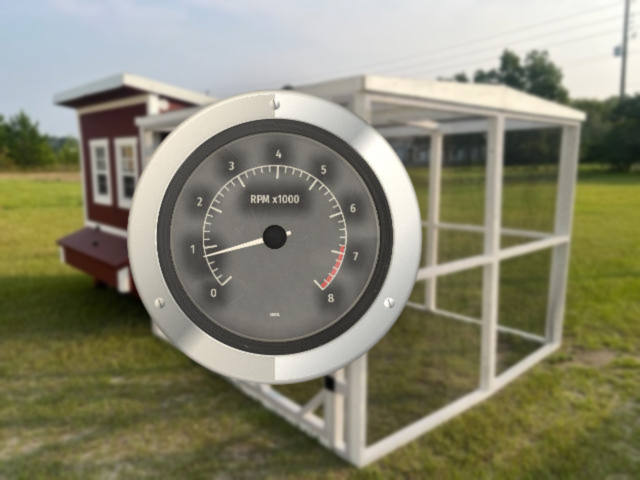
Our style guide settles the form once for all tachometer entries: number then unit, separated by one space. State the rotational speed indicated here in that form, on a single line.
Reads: 800 rpm
